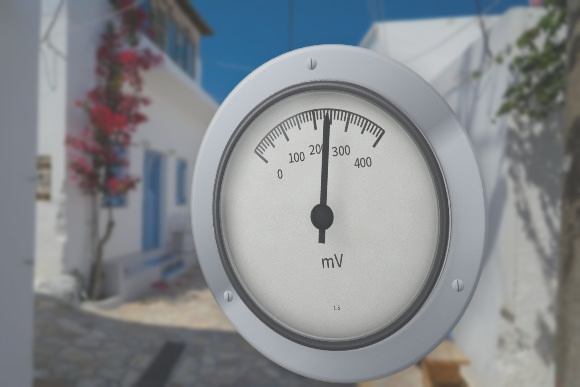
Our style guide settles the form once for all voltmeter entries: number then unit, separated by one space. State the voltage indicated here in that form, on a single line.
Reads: 250 mV
